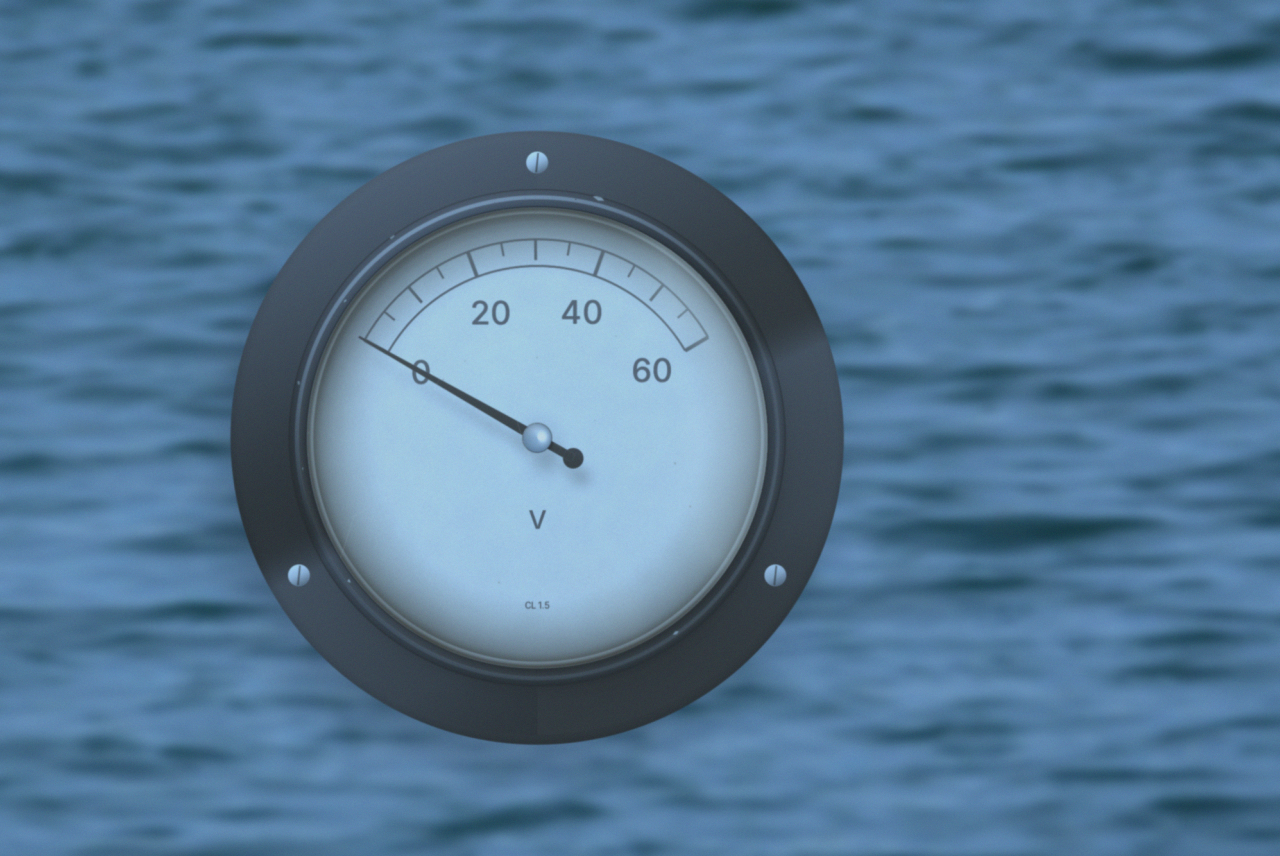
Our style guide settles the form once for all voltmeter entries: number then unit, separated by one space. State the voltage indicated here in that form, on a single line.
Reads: 0 V
